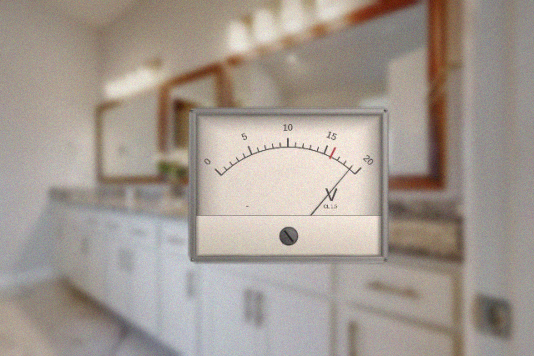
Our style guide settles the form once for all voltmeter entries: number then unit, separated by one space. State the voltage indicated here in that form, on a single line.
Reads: 19 V
